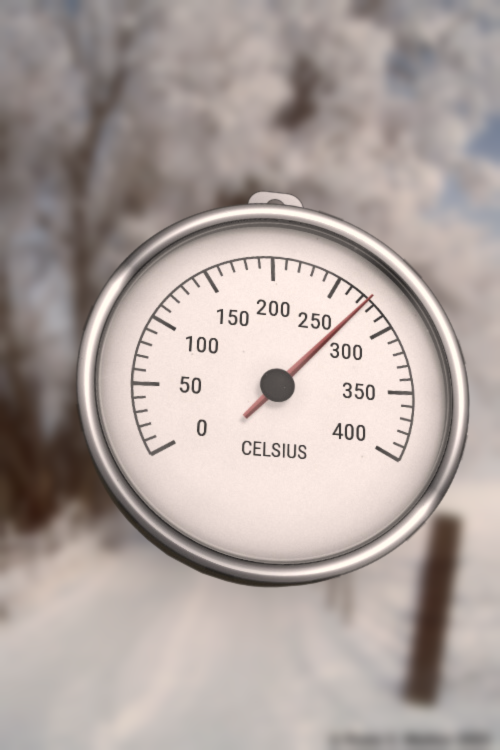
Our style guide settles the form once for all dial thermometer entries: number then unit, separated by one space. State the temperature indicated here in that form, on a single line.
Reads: 275 °C
